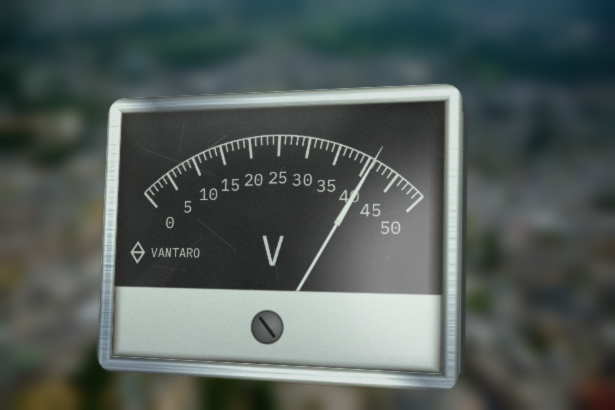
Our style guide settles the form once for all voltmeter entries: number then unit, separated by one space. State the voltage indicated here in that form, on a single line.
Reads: 41 V
